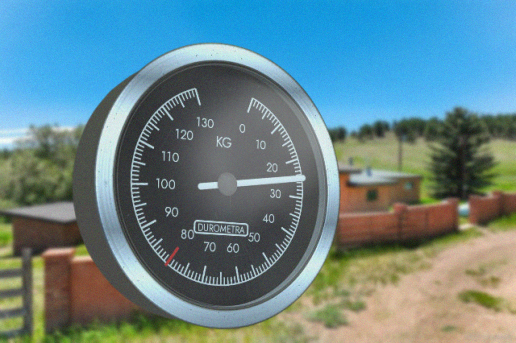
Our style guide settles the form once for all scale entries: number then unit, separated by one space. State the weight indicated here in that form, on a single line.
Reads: 25 kg
